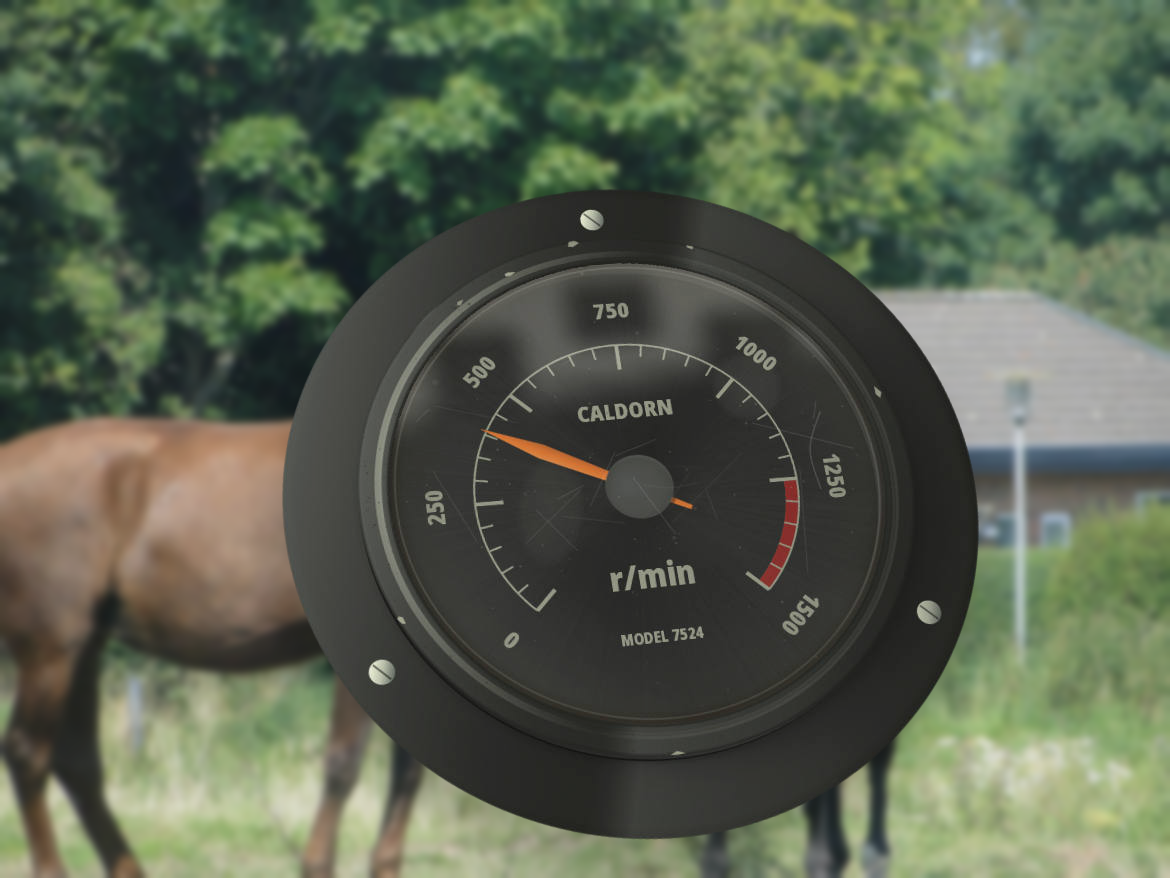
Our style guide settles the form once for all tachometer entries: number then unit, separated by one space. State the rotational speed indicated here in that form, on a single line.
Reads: 400 rpm
